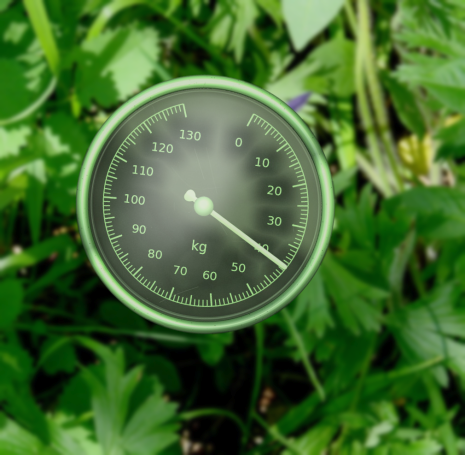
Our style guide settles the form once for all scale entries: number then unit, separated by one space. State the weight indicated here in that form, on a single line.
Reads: 40 kg
